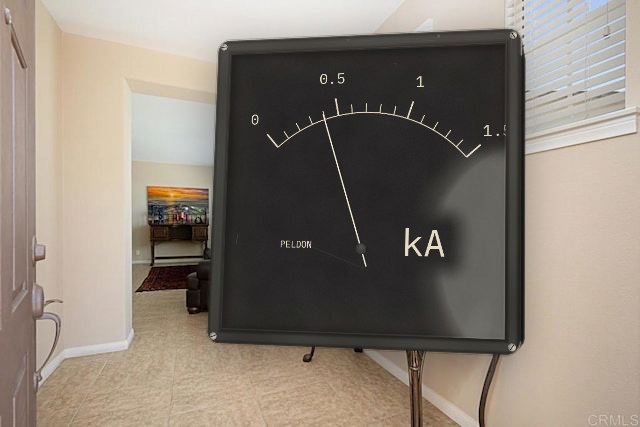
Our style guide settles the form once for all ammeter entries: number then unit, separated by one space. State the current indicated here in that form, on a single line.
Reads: 0.4 kA
